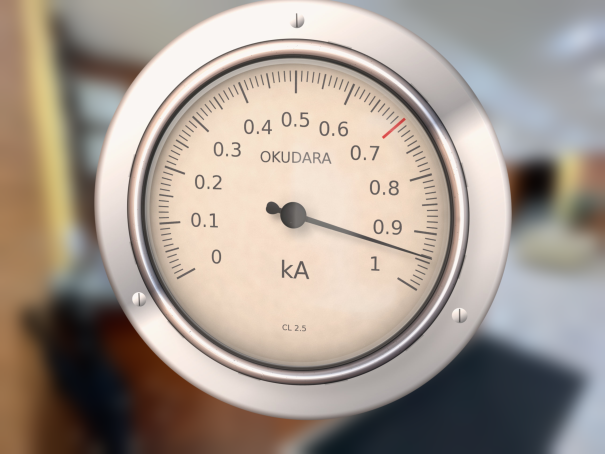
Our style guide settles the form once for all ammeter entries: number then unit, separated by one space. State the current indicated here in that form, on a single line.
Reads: 0.94 kA
